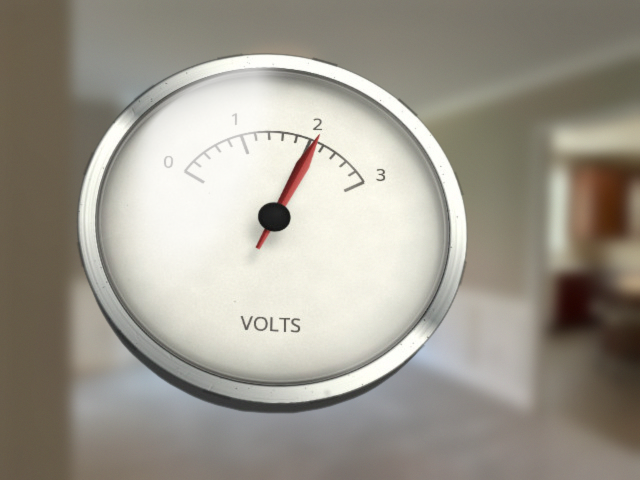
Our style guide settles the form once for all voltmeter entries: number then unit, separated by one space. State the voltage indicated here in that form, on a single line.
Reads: 2.1 V
